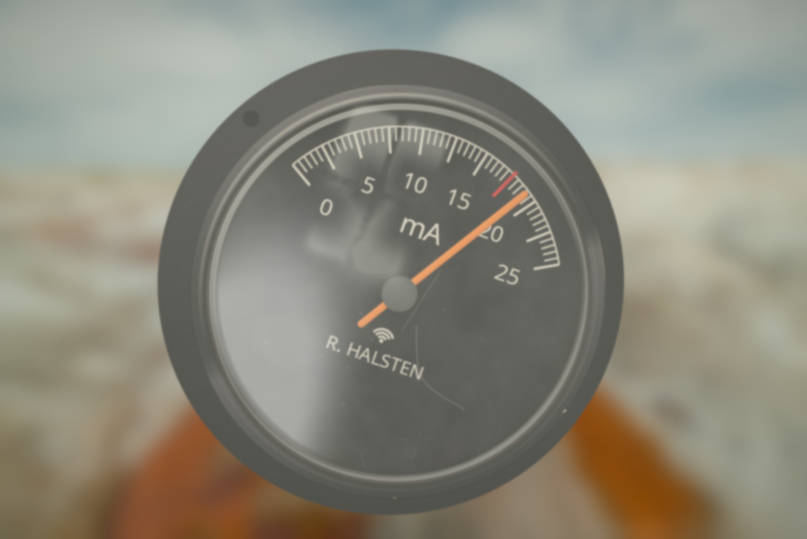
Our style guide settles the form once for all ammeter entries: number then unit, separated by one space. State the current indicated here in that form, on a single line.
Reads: 19 mA
